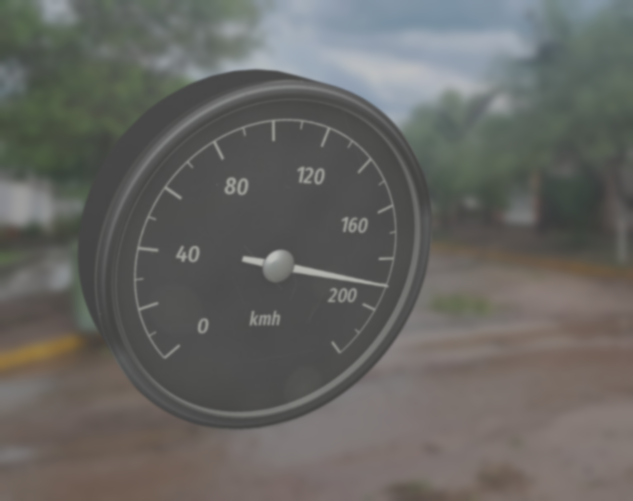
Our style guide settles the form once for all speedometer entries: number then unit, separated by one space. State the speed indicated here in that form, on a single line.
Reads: 190 km/h
